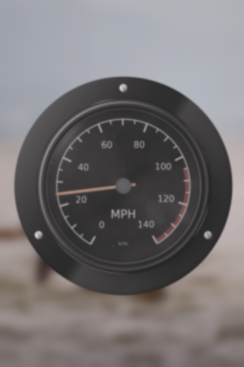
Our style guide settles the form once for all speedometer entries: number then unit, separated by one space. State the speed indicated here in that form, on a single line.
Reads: 25 mph
